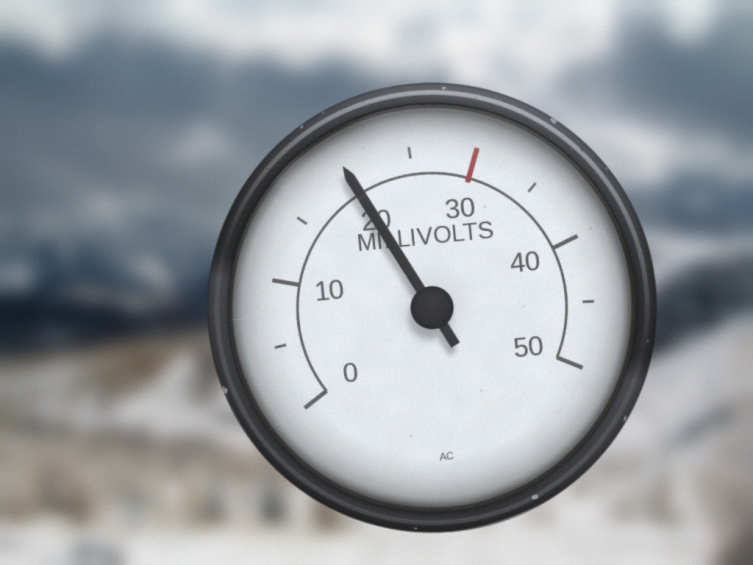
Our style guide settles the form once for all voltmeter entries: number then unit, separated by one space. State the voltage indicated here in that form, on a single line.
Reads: 20 mV
